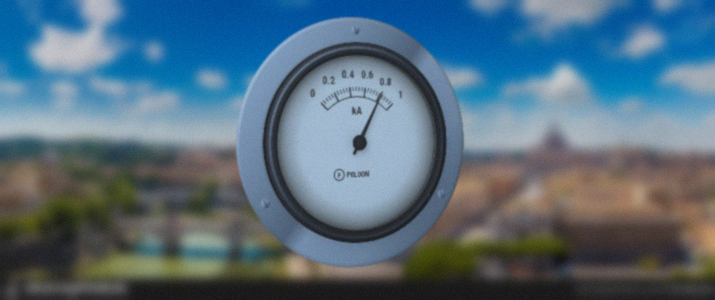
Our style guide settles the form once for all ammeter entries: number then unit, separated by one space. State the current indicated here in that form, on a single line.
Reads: 0.8 kA
